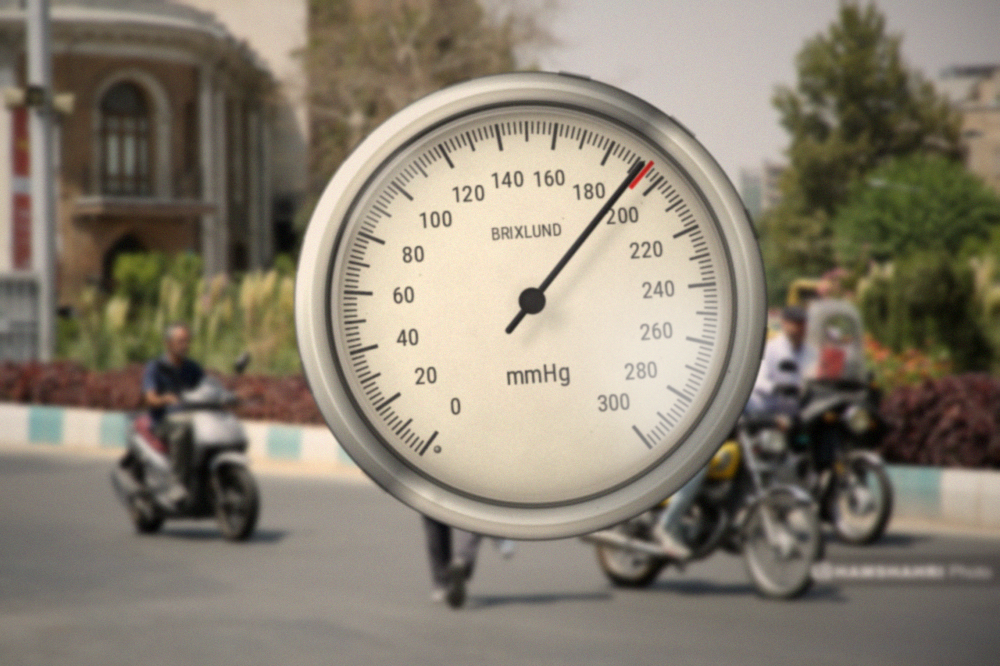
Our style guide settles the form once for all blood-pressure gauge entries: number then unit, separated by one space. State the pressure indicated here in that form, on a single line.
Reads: 192 mmHg
